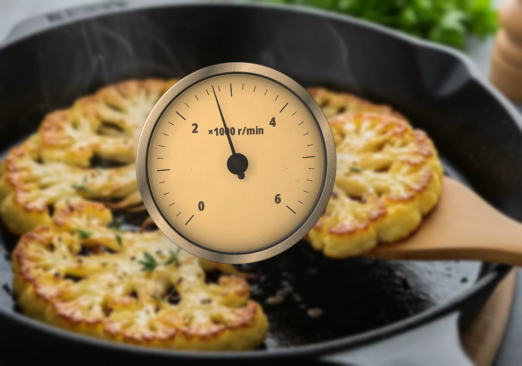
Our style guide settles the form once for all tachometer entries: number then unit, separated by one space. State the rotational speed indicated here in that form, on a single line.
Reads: 2700 rpm
